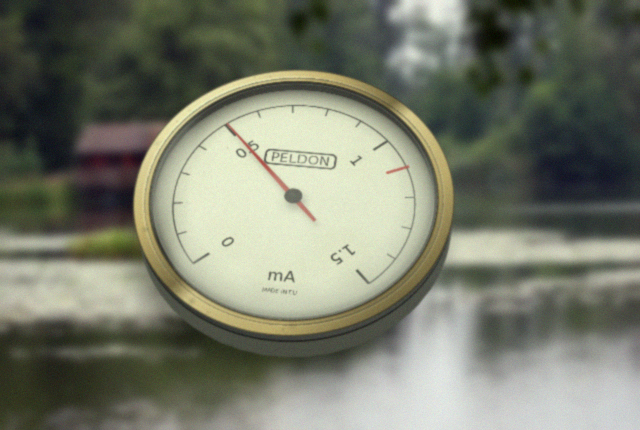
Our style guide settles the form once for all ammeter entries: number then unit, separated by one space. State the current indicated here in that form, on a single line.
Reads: 0.5 mA
